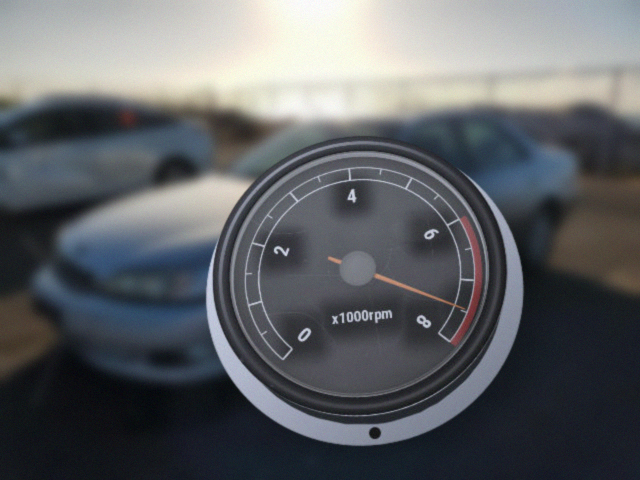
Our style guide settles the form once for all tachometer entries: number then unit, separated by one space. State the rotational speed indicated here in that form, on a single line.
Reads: 7500 rpm
